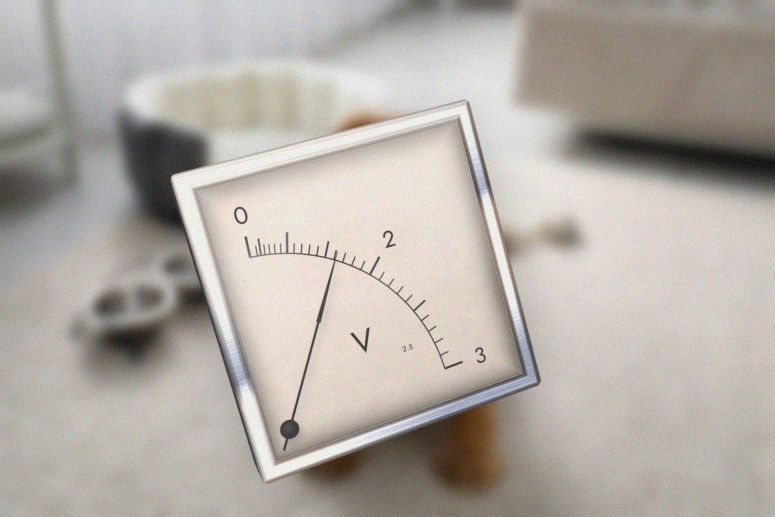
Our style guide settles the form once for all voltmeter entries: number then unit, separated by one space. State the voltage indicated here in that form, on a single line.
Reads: 1.6 V
